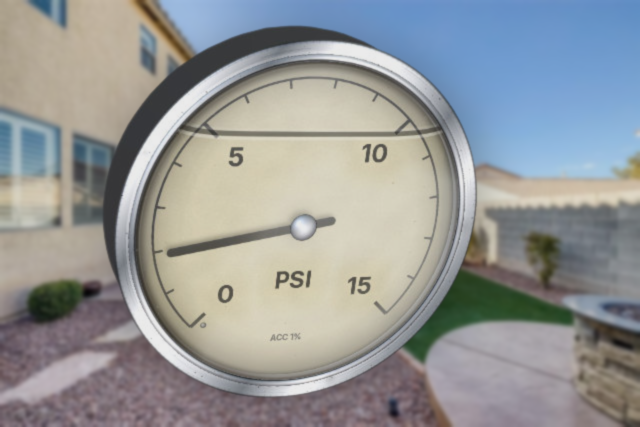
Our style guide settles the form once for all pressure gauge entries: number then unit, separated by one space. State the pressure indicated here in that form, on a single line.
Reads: 2 psi
